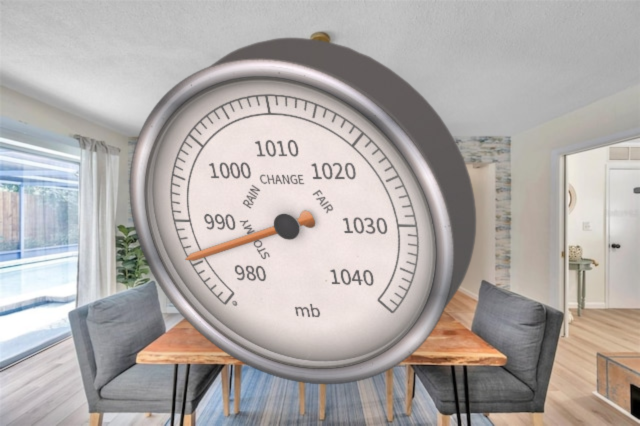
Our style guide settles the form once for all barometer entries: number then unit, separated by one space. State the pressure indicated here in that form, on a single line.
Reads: 986 mbar
